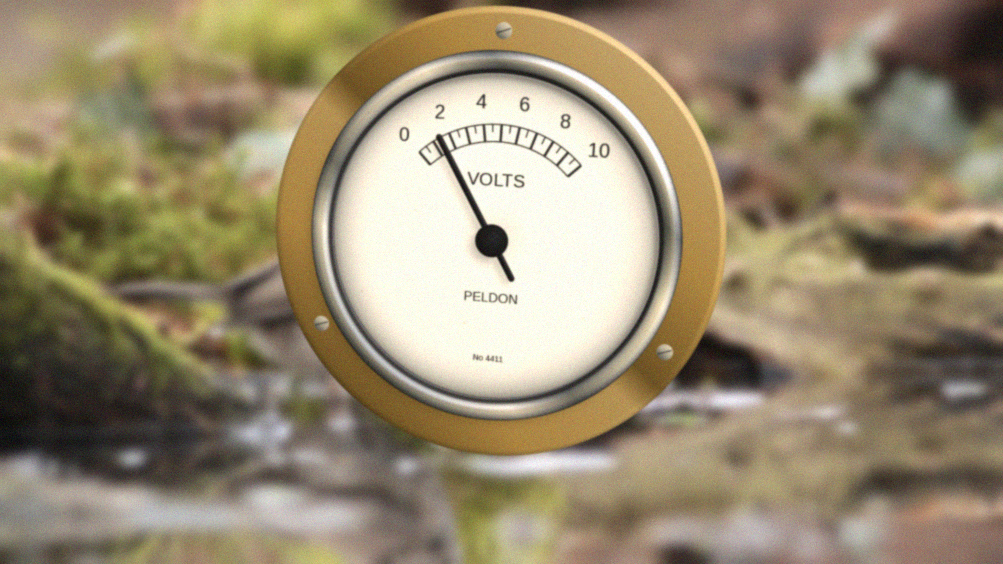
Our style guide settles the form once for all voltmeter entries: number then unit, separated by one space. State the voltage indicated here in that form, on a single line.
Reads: 1.5 V
